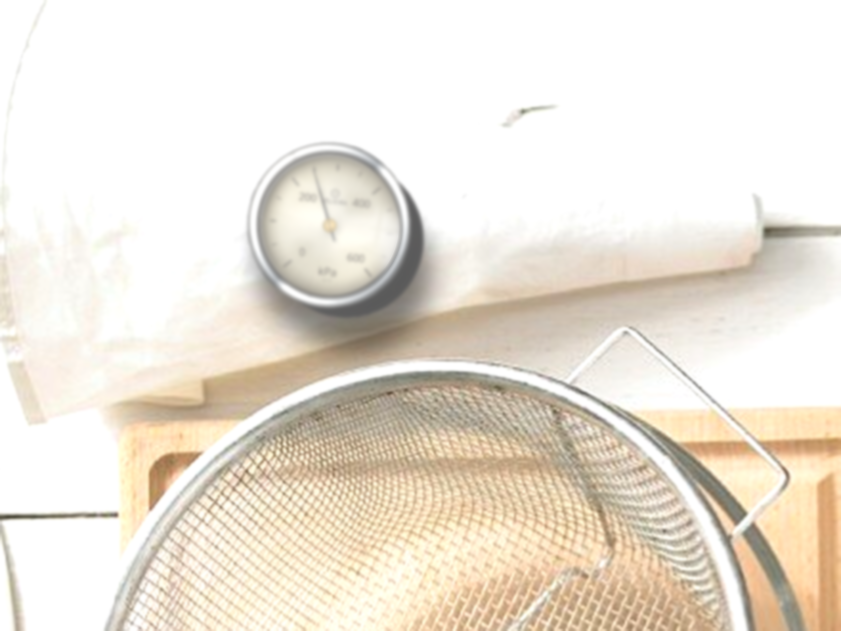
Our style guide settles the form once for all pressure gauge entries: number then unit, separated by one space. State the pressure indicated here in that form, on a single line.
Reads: 250 kPa
